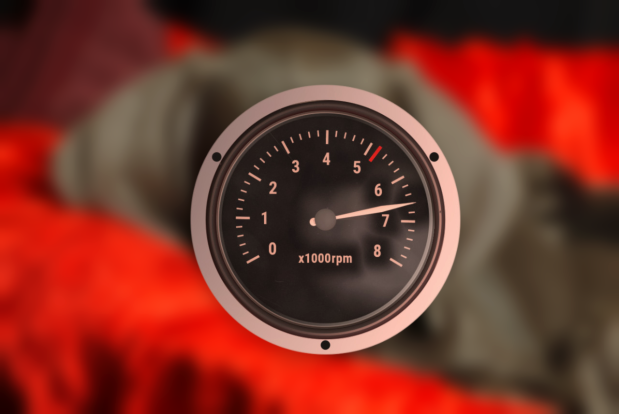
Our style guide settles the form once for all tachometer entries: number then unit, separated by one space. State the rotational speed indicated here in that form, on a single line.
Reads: 6600 rpm
